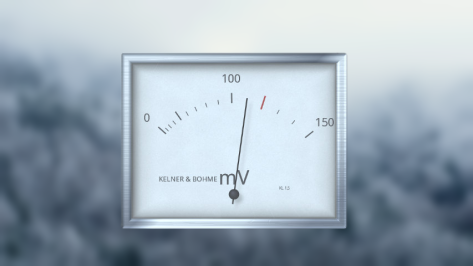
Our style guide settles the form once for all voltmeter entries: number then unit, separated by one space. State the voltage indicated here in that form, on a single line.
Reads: 110 mV
